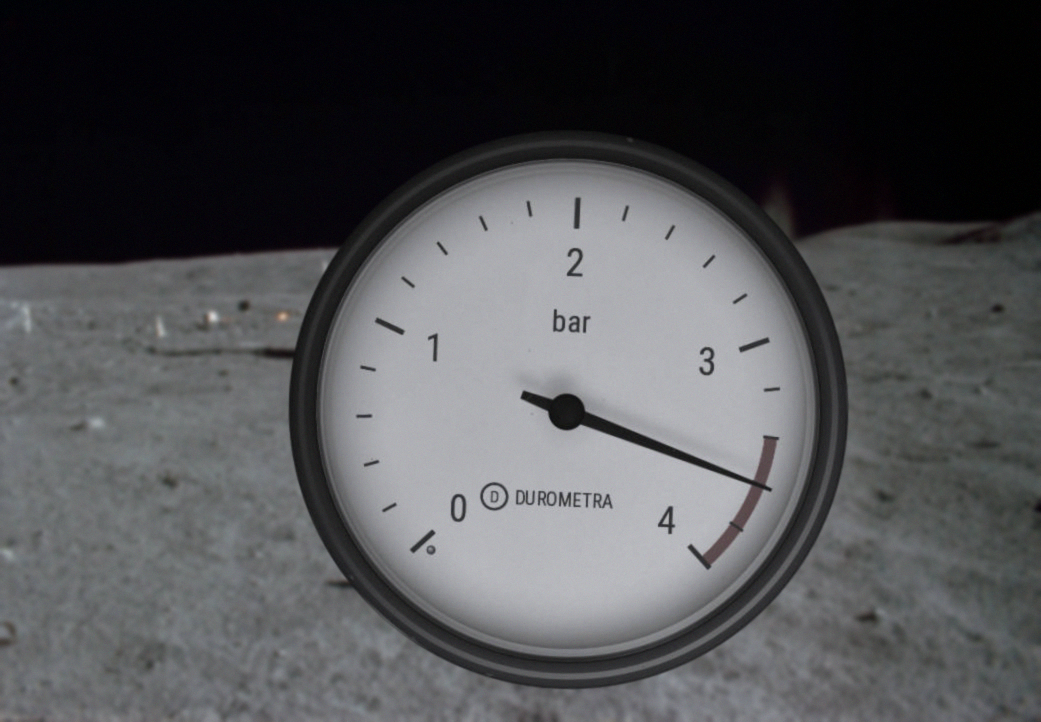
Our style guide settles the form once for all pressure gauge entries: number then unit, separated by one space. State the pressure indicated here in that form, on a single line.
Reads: 3.6 bar
